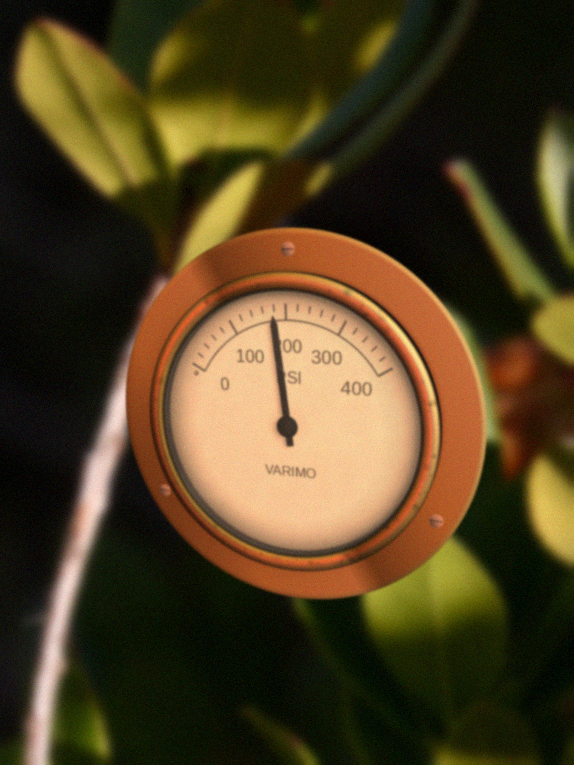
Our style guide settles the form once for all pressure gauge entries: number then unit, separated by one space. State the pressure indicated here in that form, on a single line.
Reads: 180 psi
